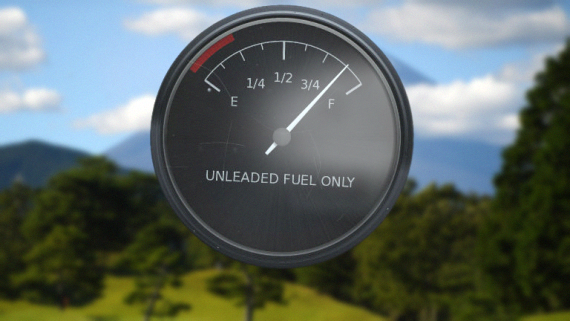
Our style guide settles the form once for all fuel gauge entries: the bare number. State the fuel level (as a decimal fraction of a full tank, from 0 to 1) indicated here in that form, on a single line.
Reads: 0.875
